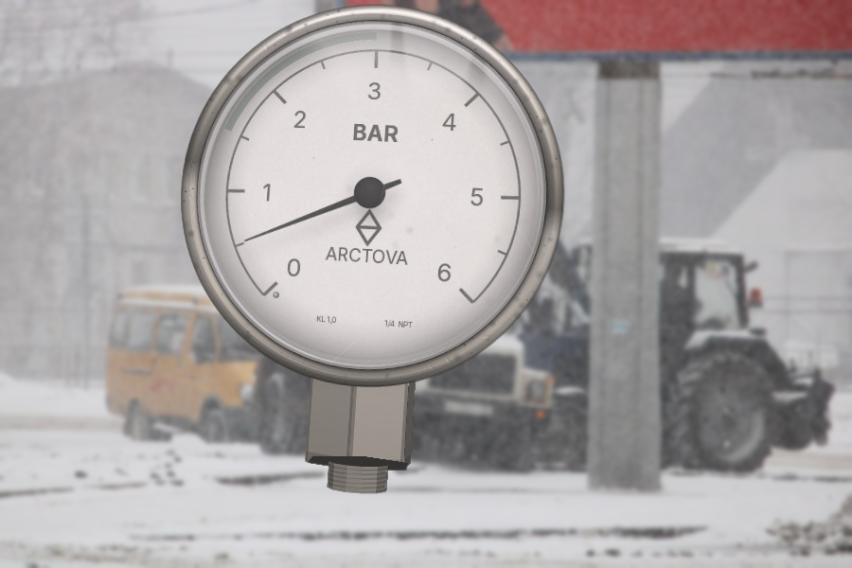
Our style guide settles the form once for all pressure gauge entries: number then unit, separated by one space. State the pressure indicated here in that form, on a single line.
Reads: 0.5 bar
